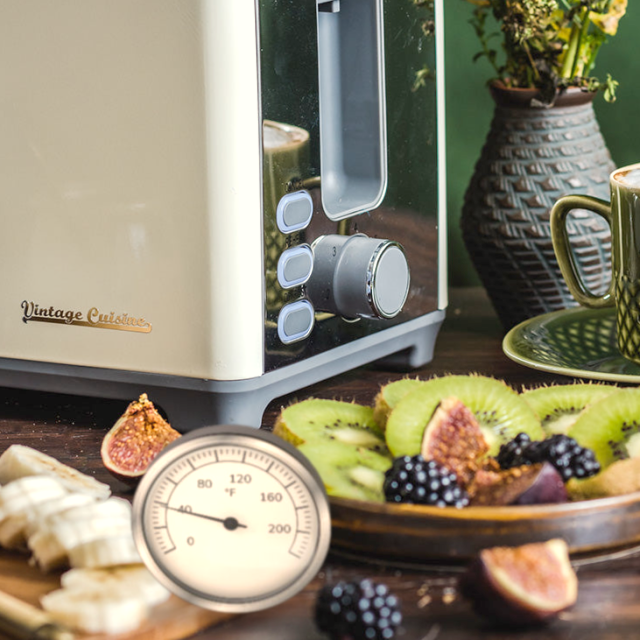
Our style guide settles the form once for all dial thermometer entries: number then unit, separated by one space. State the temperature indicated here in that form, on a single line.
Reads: 40 °F
